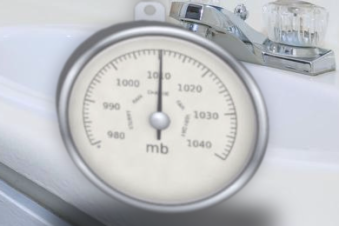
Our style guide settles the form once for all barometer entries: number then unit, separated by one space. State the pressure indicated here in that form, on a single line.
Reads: 1010 mbar
